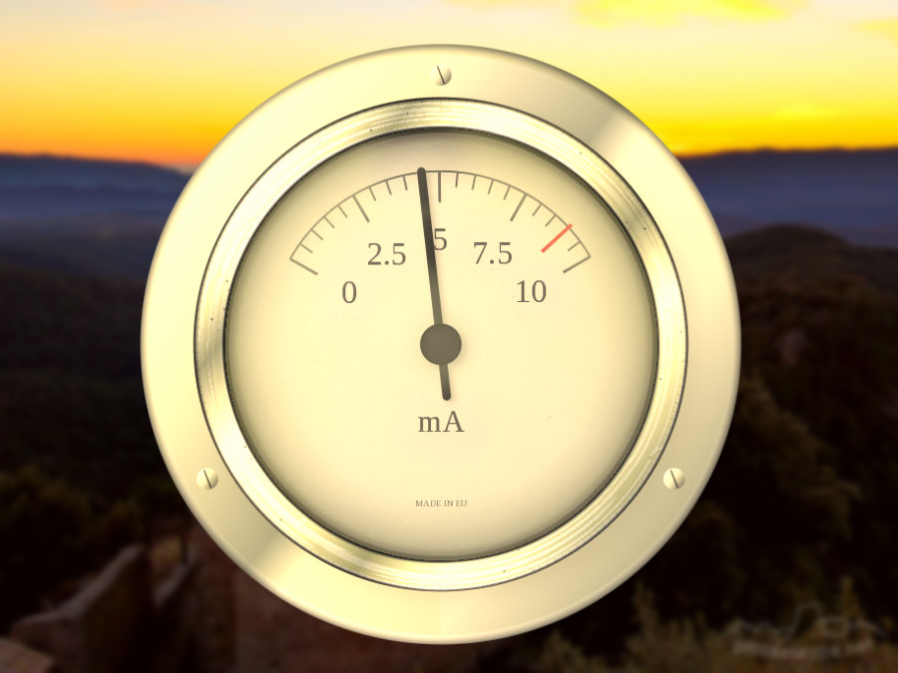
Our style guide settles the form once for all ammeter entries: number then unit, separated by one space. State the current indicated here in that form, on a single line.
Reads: 4.5 mA
